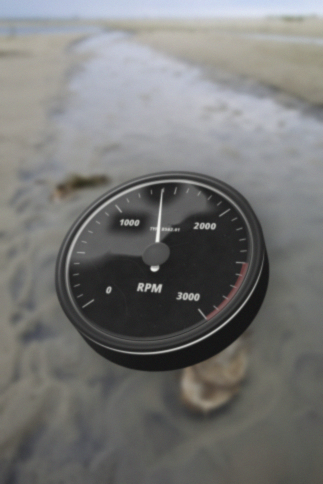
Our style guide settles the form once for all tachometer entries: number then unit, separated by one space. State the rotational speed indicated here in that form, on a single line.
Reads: 1400 rpm
